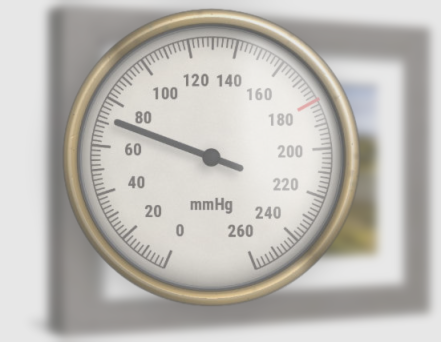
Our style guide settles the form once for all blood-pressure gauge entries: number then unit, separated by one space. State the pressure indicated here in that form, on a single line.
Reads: 72 mmHg
